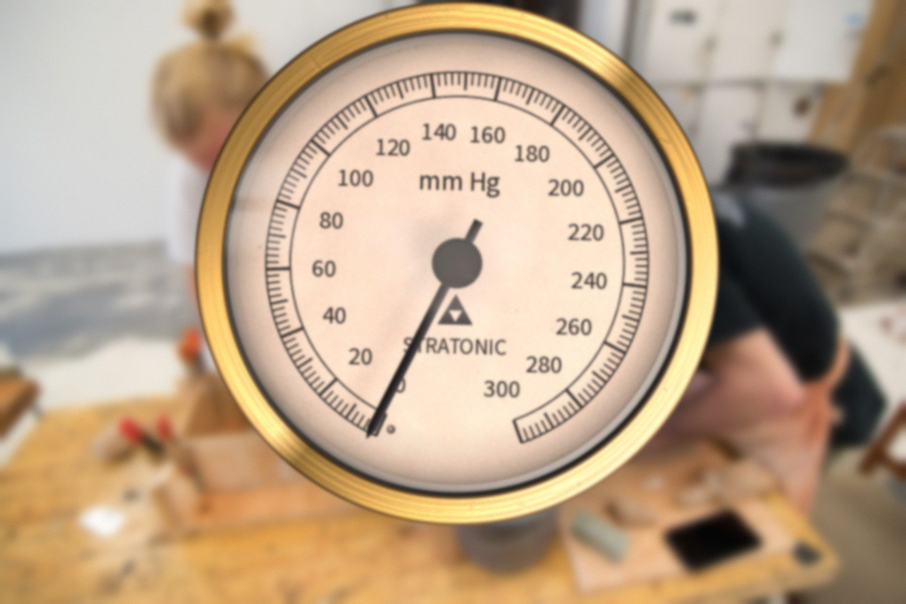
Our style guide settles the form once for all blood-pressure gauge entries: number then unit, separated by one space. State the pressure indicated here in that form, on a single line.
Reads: 2 mmHg
